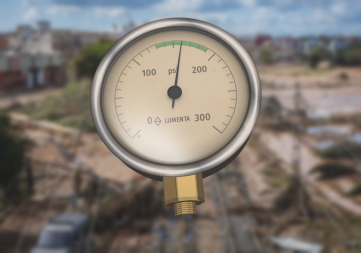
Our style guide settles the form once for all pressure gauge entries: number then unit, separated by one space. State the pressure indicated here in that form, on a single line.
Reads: 160 psi
